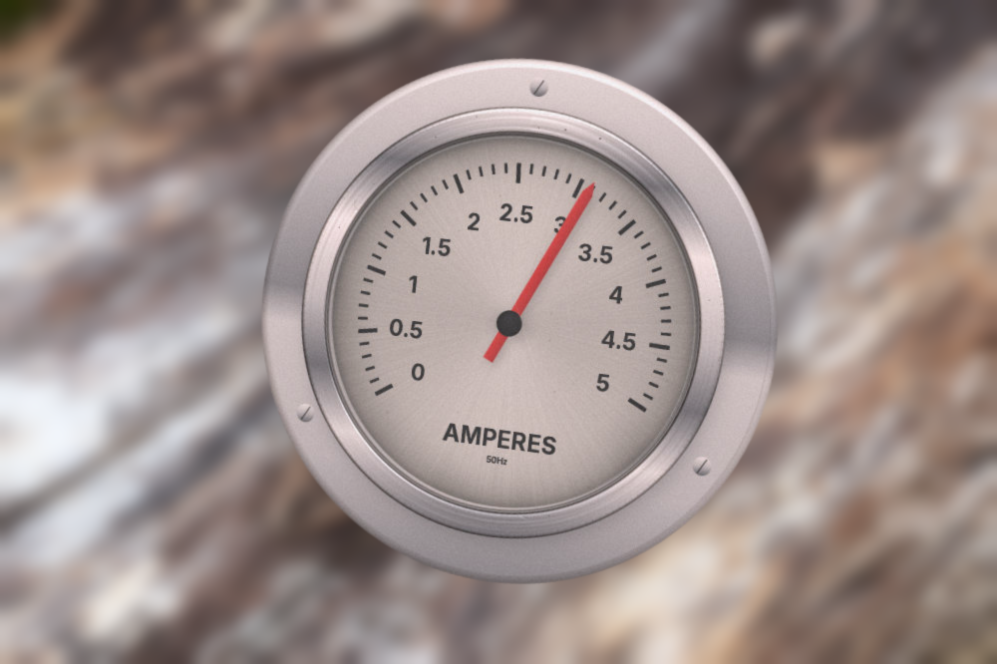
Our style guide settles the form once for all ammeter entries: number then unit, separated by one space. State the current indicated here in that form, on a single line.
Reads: 3.1 A
